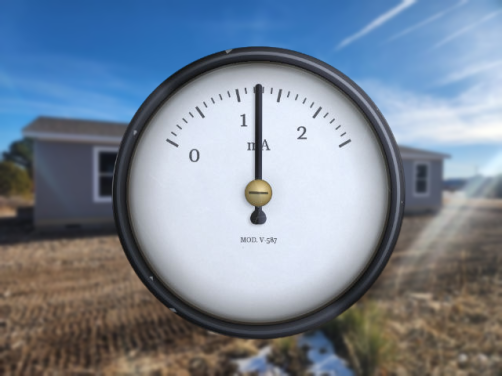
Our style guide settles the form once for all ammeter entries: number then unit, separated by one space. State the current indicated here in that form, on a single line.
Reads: 1.25 mA
